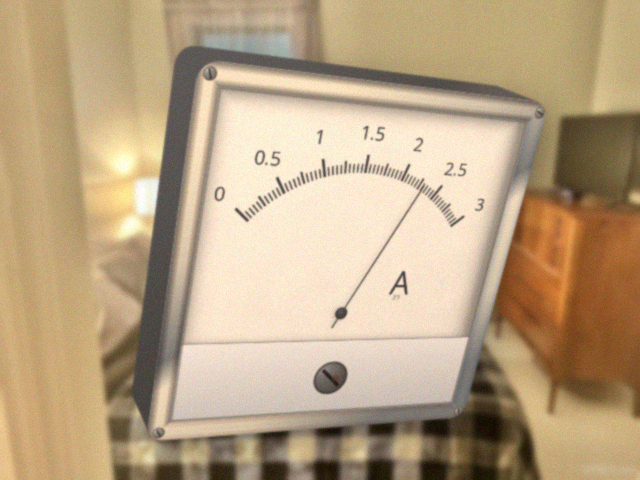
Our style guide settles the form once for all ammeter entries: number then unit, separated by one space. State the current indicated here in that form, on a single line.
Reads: 2.25 A
